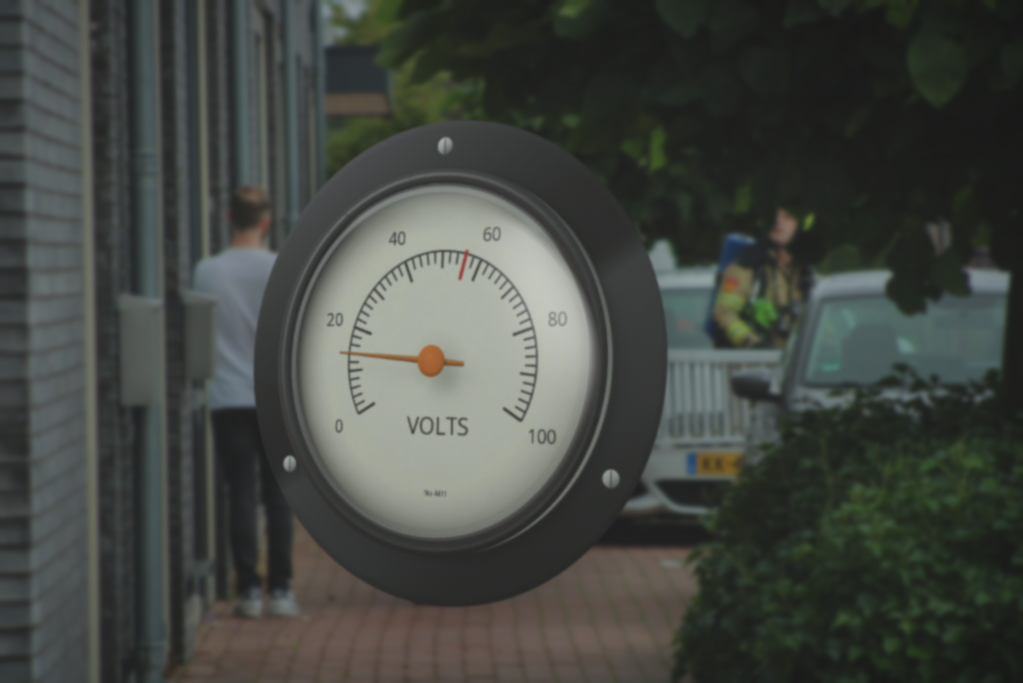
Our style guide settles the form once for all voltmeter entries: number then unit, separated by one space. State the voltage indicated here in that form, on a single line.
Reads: 14 V
